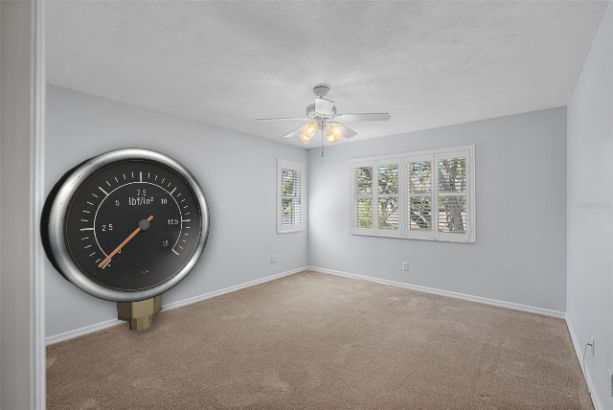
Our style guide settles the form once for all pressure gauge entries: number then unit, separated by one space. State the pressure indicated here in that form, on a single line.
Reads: 0.25 psi
